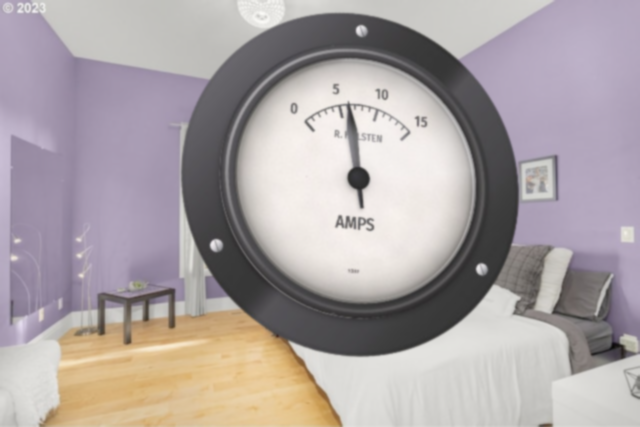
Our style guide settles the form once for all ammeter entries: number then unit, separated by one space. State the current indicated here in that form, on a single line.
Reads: 6 A
